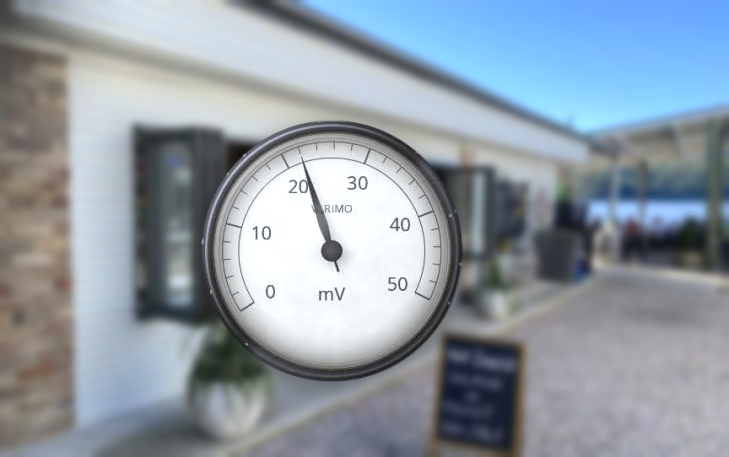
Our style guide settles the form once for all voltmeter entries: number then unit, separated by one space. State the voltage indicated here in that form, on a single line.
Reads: 22 mV
